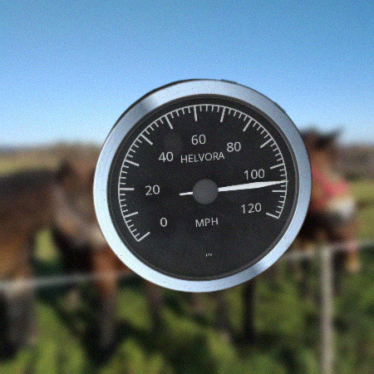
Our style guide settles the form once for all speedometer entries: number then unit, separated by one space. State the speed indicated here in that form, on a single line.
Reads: 106 mph
